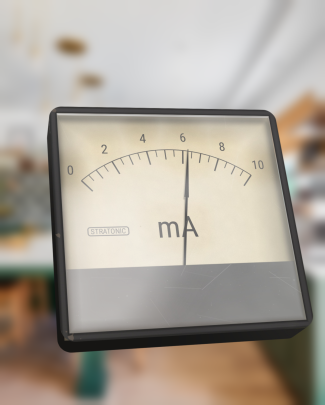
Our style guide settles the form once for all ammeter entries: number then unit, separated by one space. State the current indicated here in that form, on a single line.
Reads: 6.25 mA
